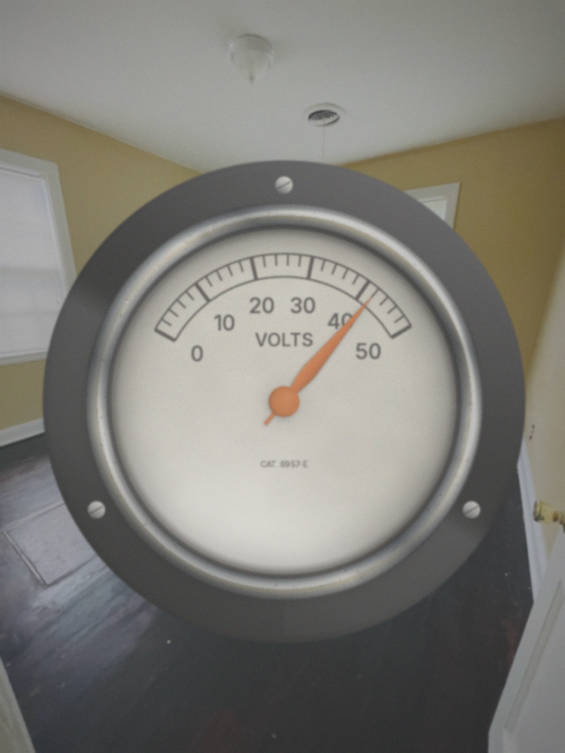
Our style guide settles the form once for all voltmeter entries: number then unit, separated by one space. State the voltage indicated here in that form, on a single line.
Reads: 42 V
